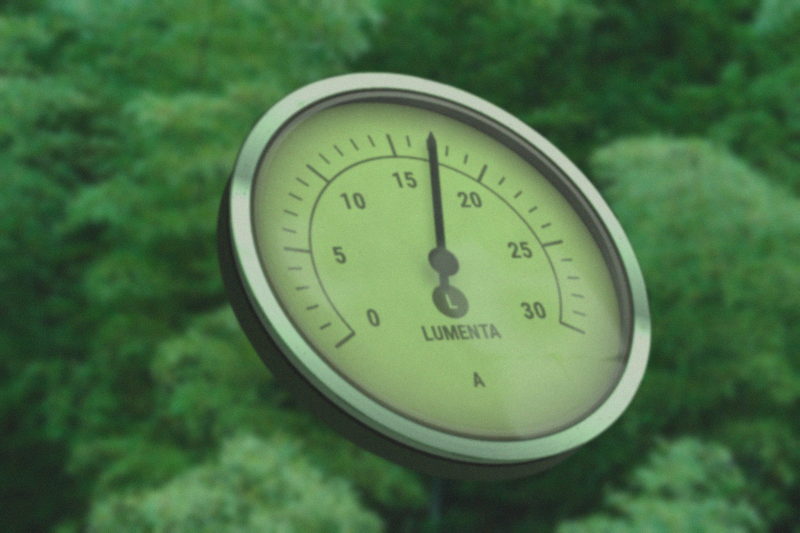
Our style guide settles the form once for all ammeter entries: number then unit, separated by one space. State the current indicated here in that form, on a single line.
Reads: 17 A
